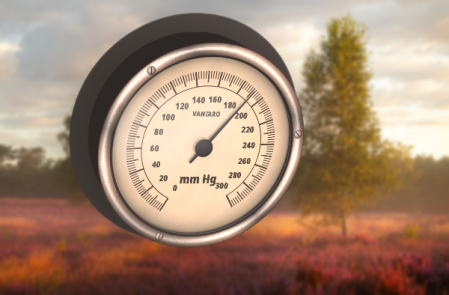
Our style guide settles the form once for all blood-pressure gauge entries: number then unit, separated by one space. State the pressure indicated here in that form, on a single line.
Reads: 190 mmHg
